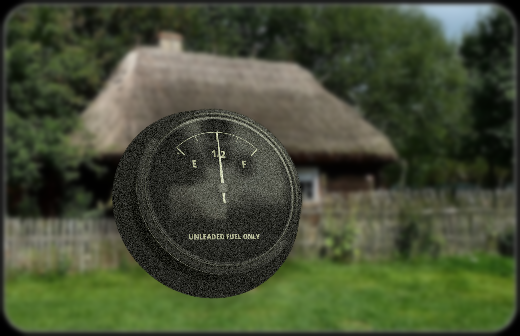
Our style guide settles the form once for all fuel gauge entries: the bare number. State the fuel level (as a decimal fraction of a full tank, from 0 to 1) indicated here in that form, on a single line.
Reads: 0.5
